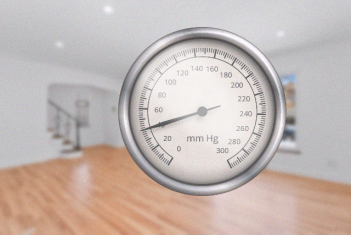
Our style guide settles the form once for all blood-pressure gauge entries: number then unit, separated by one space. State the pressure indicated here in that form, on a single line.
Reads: 40 mmHg
